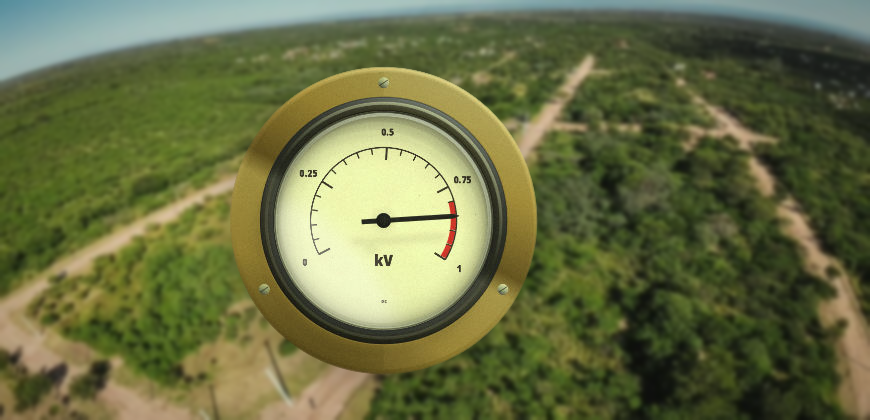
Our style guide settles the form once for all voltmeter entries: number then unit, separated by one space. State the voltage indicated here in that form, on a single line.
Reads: 0.85 kV
